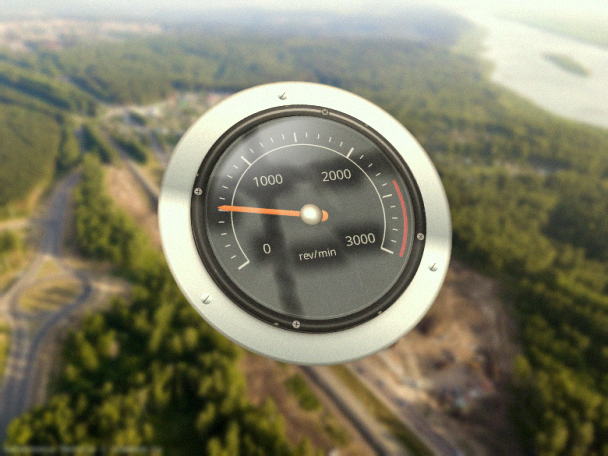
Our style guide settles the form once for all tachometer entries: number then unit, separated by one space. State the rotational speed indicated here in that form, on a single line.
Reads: 500 rpm
